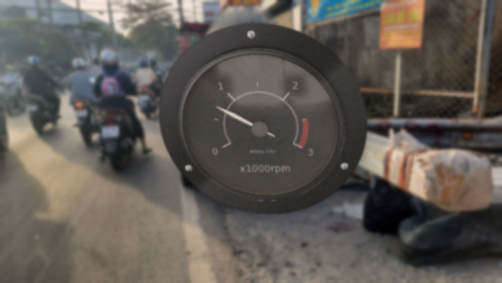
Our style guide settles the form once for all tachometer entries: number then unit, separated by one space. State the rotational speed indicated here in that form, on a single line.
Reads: 750 rpm
